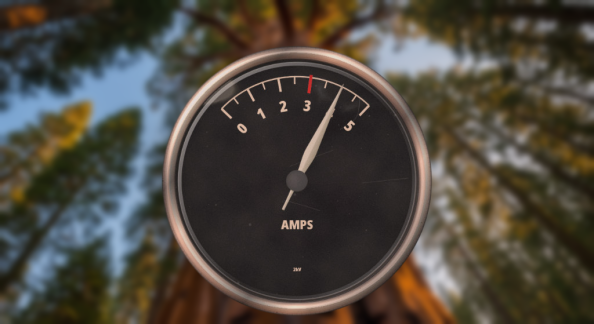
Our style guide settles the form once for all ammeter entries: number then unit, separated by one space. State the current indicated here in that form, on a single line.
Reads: 4 A
